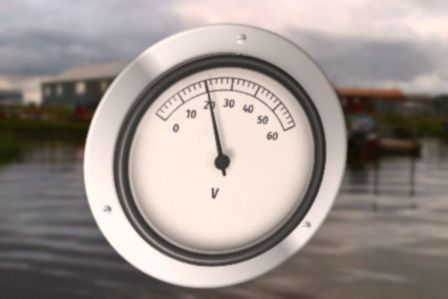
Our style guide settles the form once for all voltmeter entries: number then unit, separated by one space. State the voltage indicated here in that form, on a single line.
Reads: 20 V
